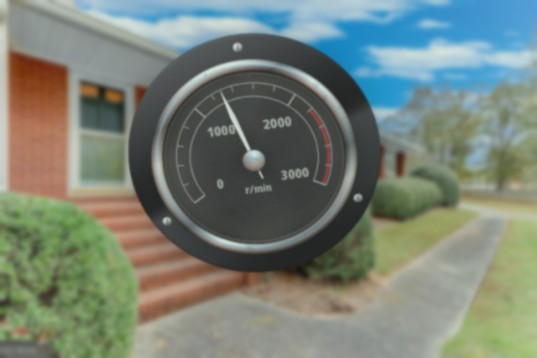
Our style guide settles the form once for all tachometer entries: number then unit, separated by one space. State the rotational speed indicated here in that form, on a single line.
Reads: 1300 rpm
